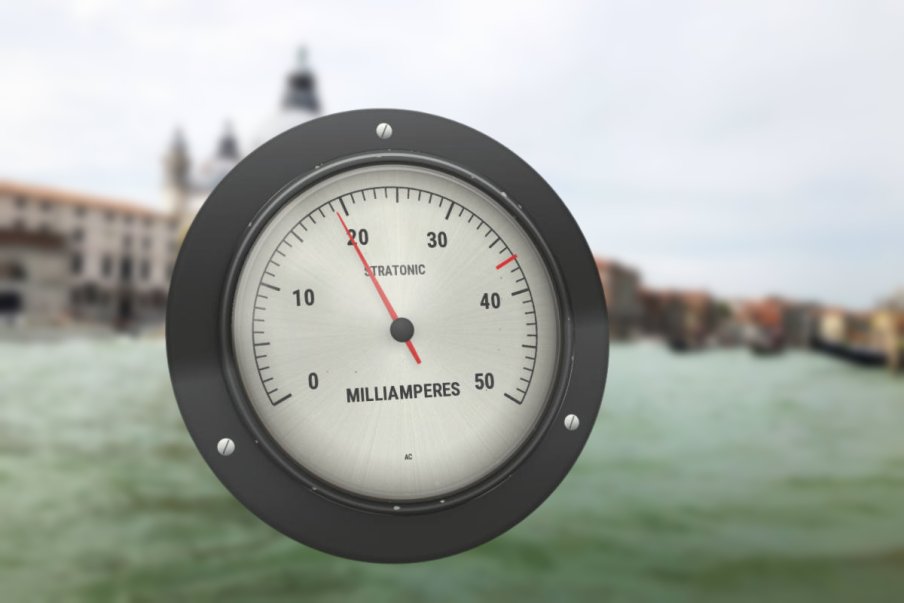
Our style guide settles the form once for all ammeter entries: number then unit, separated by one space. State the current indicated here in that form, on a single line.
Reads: 19 mA
